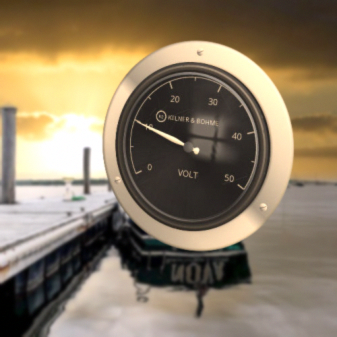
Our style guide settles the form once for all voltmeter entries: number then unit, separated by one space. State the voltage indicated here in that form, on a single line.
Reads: 10 V
